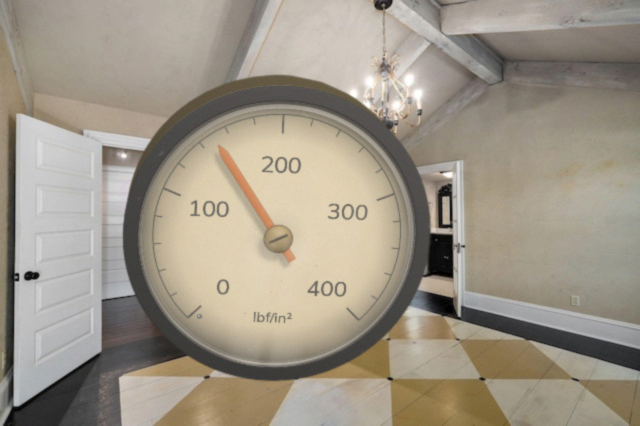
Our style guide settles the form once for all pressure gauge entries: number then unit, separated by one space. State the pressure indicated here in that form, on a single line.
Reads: 150 psi
